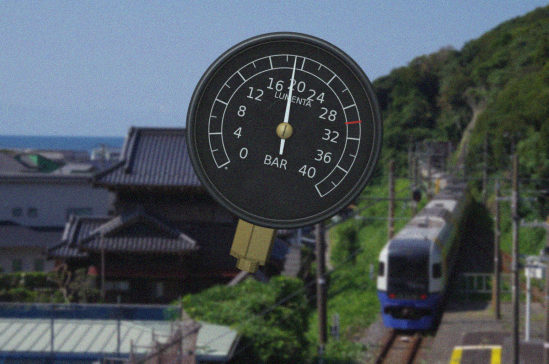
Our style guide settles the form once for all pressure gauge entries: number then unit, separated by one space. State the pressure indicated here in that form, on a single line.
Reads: 19 bar
